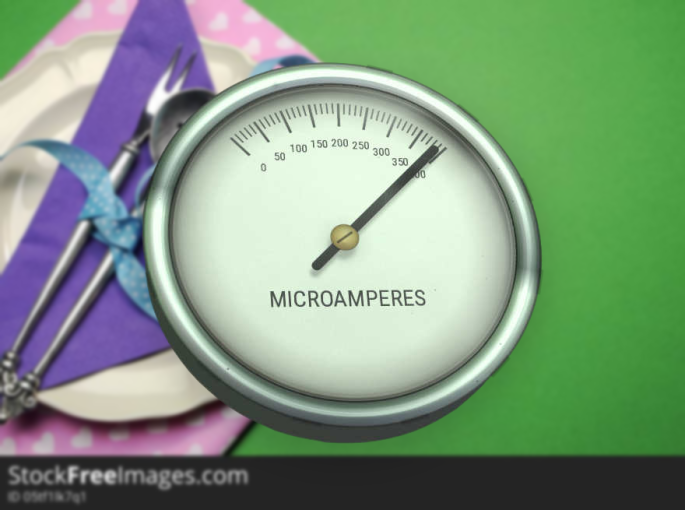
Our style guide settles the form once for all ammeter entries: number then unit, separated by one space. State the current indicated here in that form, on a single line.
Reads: 390 µA
